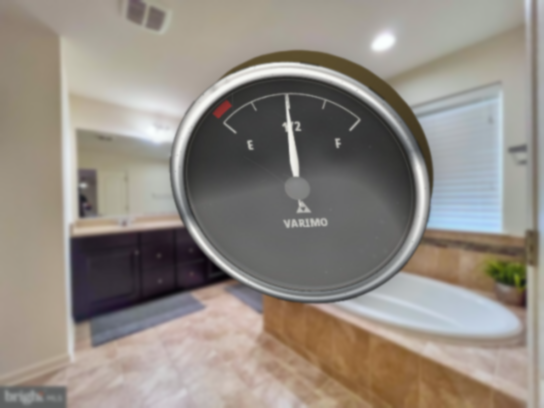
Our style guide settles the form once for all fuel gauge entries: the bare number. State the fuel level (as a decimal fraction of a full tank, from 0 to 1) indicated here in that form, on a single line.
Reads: 0.5
